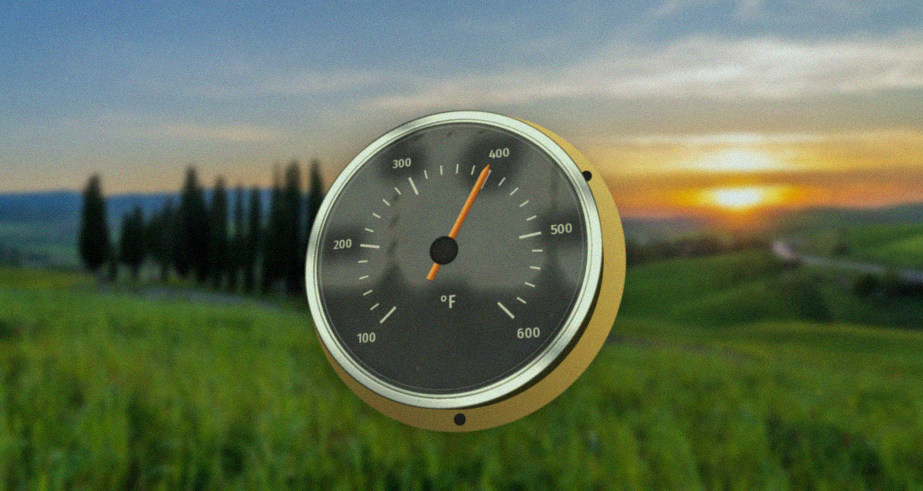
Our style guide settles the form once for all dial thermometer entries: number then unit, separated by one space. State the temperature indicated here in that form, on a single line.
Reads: 400 °F
